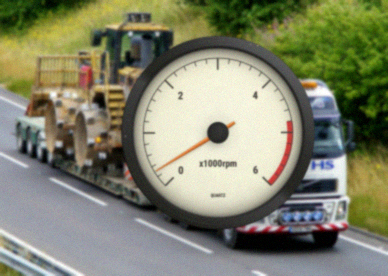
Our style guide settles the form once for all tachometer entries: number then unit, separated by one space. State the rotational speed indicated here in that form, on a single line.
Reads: 300 rpm
